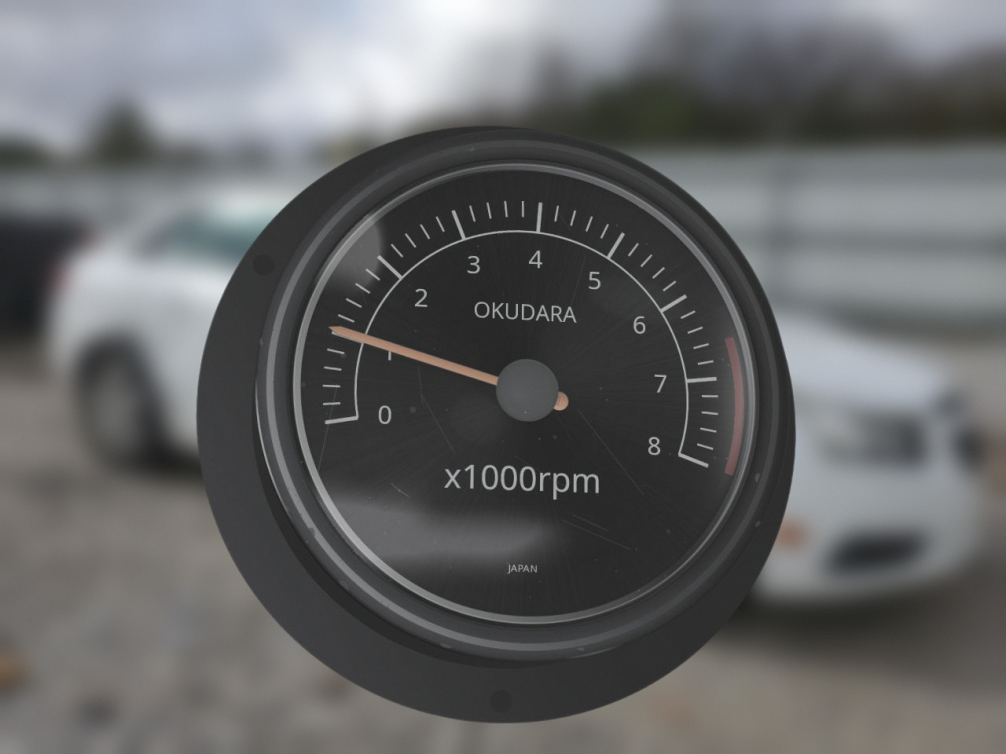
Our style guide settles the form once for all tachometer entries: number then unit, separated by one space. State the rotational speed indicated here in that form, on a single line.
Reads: 1000 rpm
